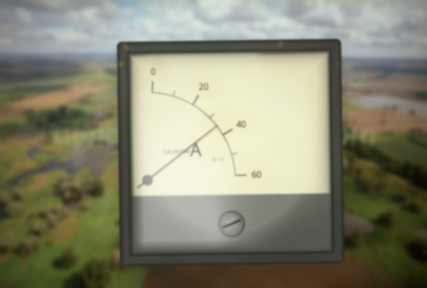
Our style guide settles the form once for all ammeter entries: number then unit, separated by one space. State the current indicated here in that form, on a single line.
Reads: 35 A
